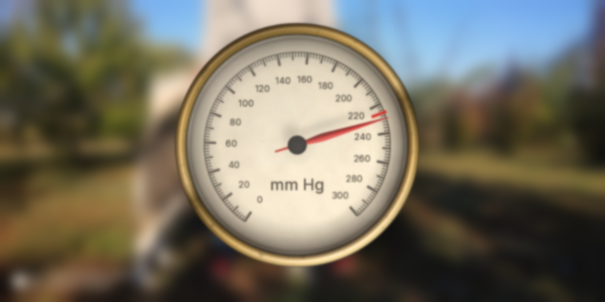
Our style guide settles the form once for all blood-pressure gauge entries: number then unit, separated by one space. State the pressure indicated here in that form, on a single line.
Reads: 230 mmHg
